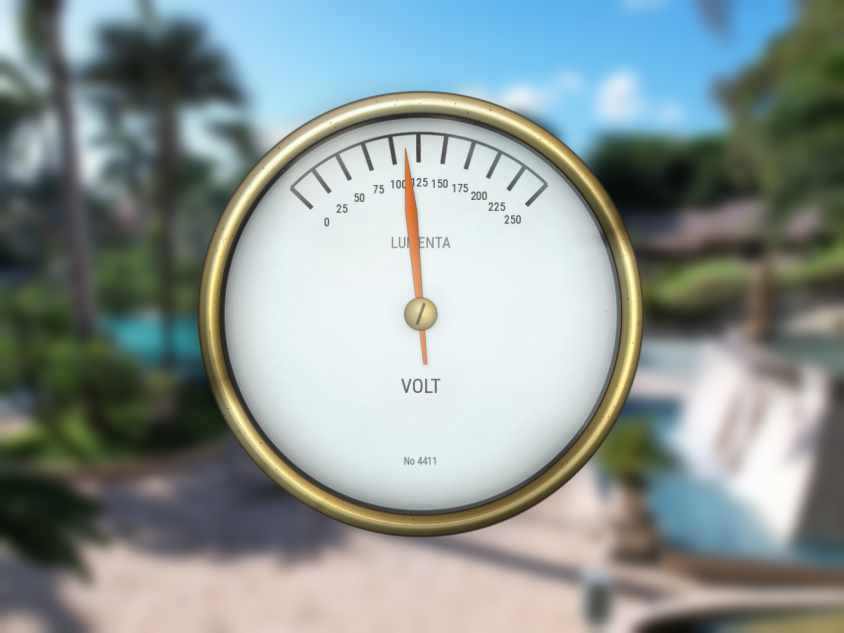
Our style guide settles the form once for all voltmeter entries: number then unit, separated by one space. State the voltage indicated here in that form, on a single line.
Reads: 112.5 V
